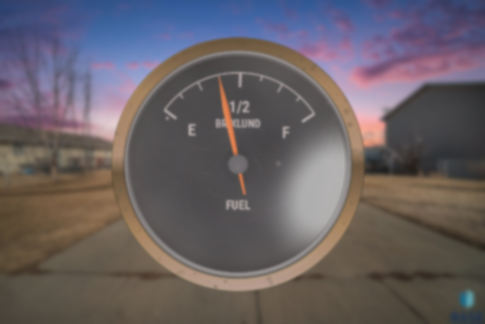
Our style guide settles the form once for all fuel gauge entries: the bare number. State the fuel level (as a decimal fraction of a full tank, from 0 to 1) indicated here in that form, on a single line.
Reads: 0.375
